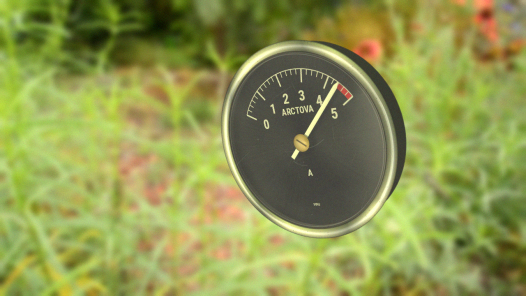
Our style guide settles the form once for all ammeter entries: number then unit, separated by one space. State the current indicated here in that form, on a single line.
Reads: 4.4 A
